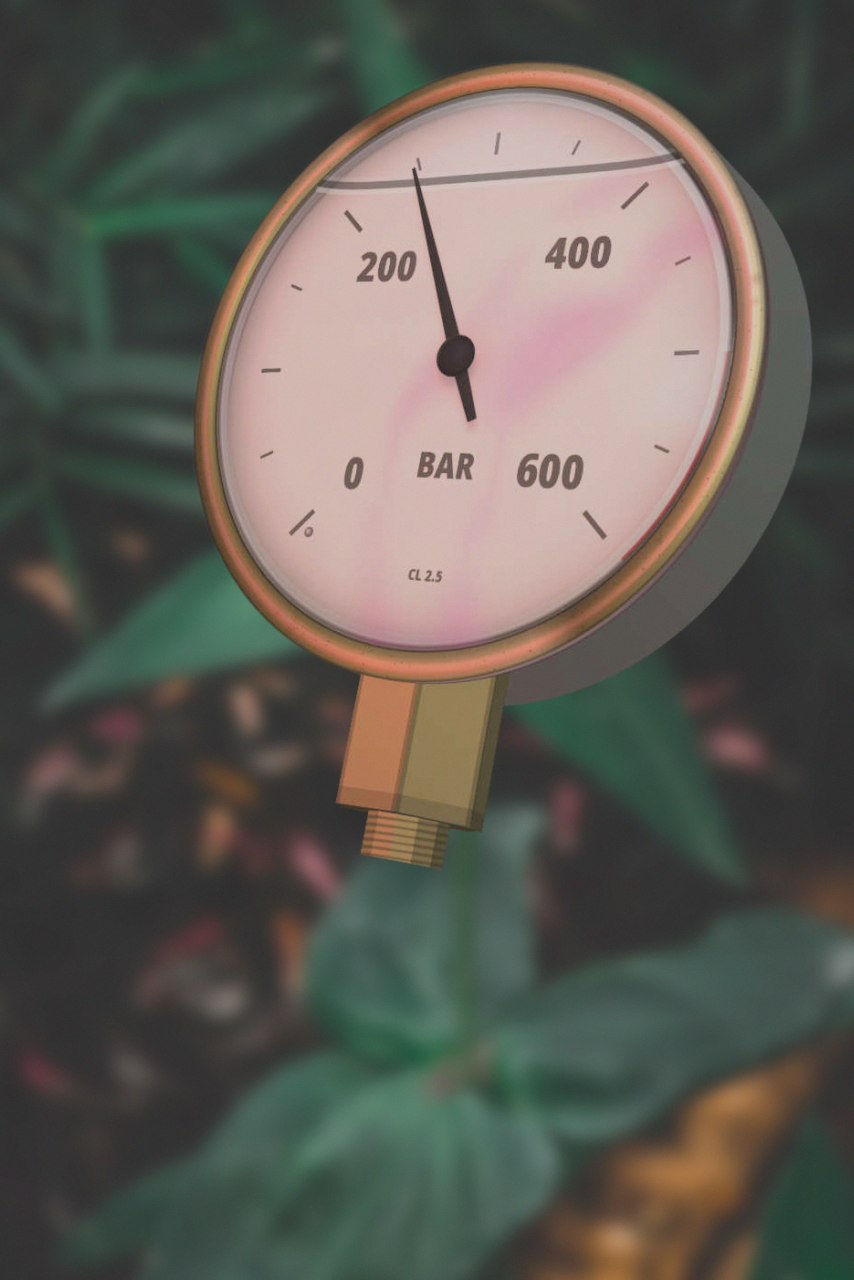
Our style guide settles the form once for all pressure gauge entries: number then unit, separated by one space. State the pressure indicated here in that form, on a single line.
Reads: 250 bar
